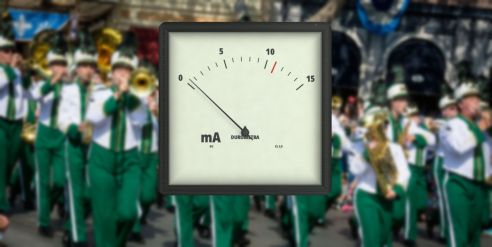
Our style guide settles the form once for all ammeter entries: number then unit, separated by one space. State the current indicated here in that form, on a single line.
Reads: 0.5 mA
